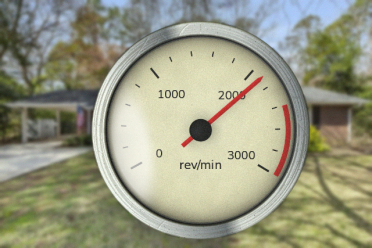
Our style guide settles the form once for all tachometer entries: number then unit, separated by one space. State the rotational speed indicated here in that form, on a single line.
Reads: 2100 rpm
